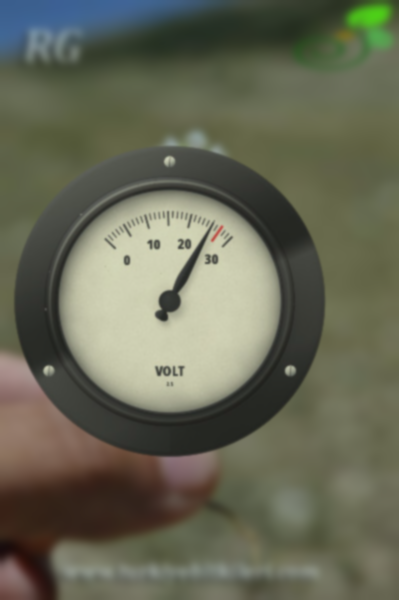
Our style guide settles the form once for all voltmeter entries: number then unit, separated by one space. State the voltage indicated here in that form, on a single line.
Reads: 25 V
